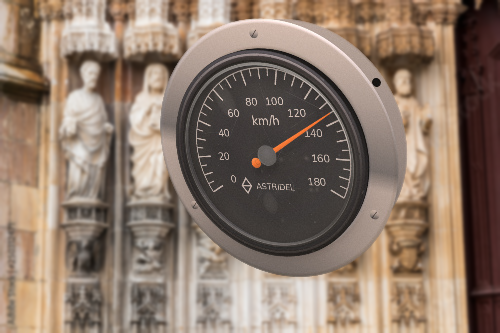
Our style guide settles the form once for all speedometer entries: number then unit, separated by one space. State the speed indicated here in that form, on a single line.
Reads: 135 km/h
